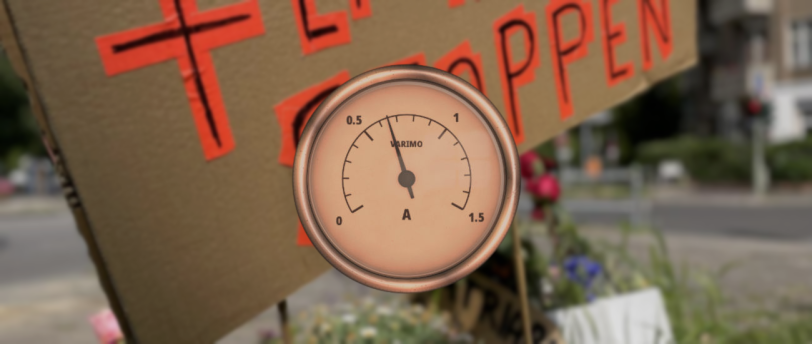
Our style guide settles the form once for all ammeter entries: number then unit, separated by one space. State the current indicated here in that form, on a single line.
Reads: 0.65 A
